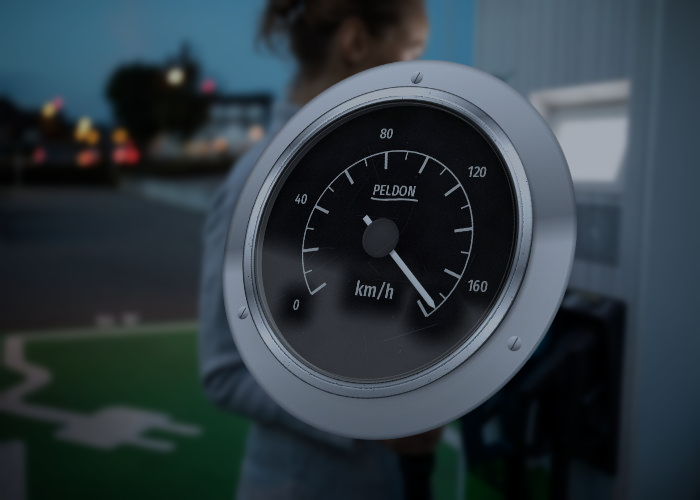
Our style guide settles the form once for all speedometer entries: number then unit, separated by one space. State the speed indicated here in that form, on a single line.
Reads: 175 km/h
